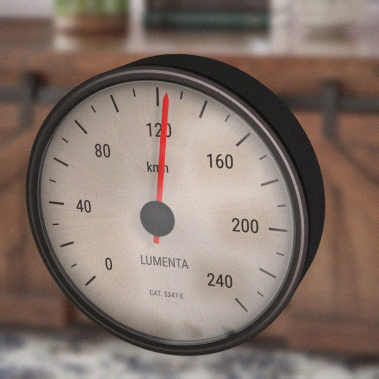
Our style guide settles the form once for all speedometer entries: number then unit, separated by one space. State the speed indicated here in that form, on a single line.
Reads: 125 km/h
